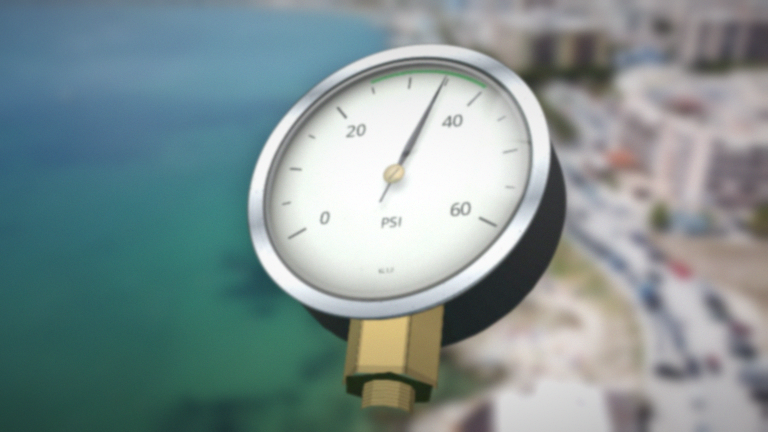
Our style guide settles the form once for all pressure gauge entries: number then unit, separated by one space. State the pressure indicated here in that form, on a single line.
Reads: 35 psi
